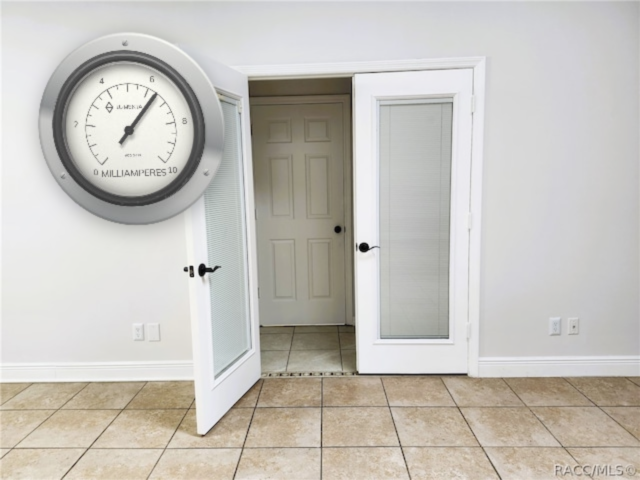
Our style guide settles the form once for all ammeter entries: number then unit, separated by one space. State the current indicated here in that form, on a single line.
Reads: 6.5 mA
